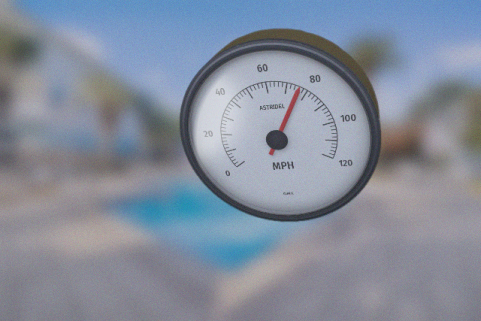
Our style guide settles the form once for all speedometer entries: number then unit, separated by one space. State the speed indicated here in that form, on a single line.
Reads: 76 mph
